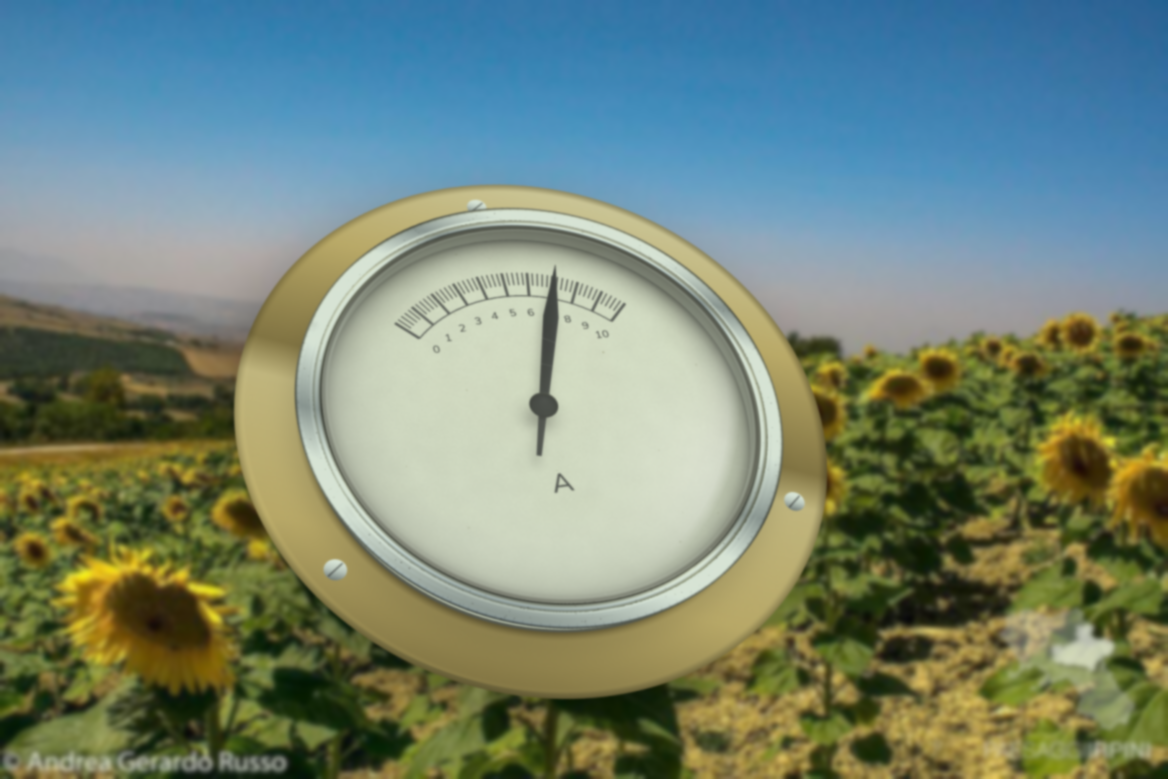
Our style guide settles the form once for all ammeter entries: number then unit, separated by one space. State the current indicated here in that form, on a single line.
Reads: 7 A
